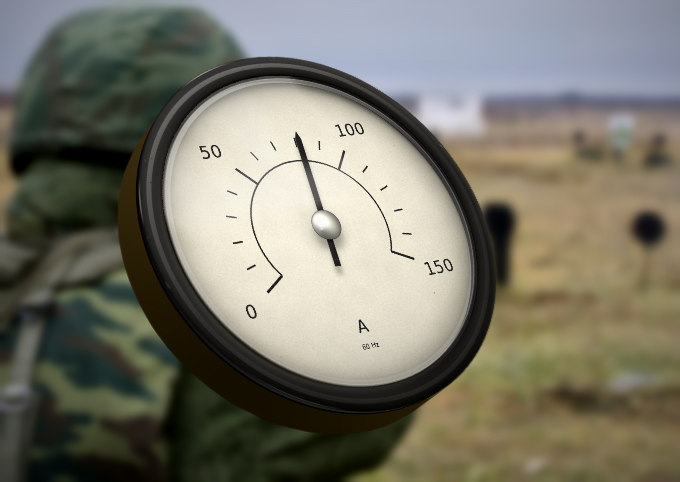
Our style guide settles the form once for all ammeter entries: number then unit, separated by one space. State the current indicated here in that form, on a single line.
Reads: 80 A
